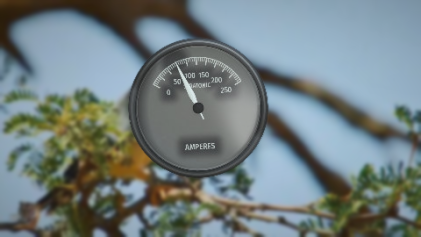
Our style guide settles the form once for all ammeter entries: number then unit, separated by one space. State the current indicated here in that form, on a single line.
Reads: 75 A
